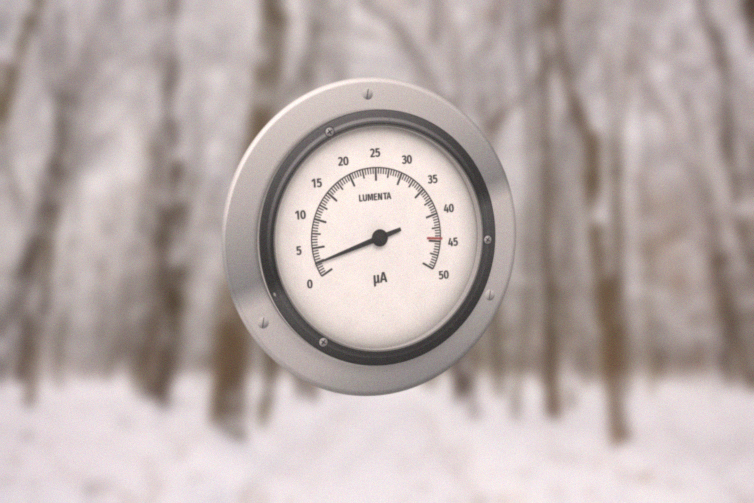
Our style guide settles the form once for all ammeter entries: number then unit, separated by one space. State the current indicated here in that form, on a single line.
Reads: 2.5 µA
